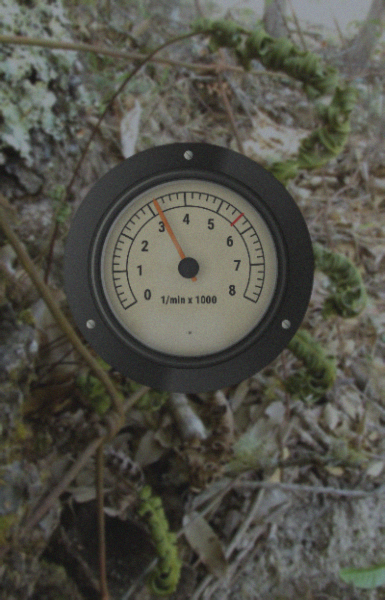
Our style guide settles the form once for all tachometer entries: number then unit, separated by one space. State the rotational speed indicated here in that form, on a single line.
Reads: 3200 rpm
